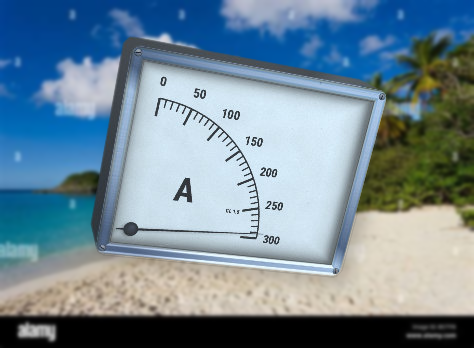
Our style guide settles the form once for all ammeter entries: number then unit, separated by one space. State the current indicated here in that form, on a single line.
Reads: 290 A
